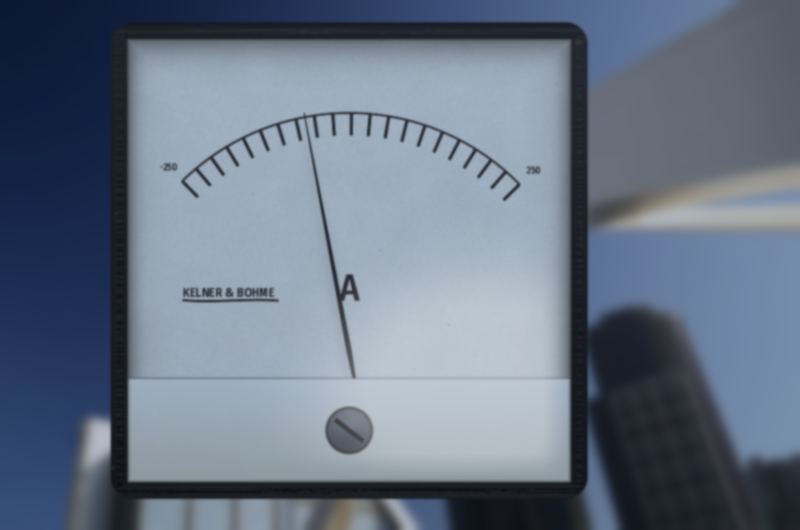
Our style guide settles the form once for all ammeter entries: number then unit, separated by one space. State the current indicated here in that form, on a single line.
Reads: -62.5 A
